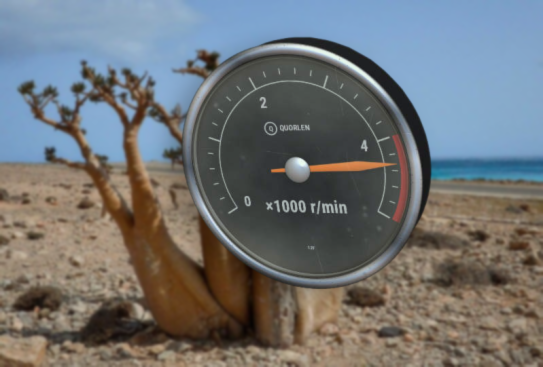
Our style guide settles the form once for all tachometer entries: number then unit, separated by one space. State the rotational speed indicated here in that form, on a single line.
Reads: 4300 rpm
